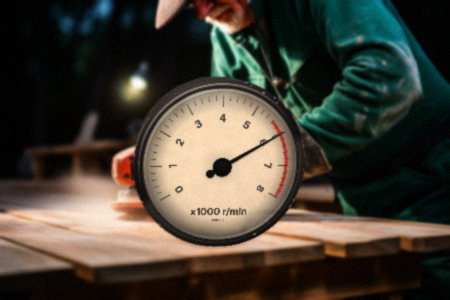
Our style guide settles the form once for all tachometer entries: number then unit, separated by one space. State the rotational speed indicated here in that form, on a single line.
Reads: 6000 rpm
